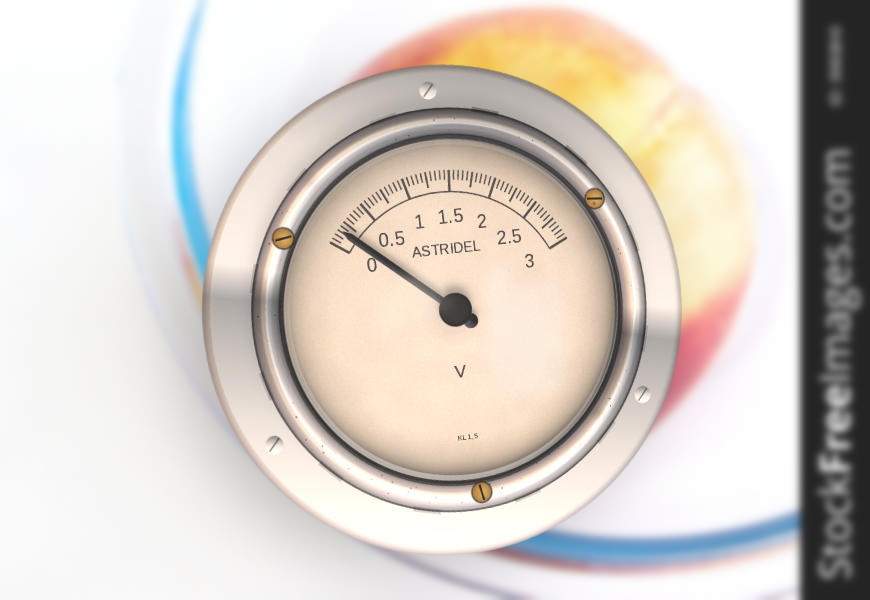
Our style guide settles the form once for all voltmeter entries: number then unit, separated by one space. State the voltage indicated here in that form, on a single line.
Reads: 0.15 V
